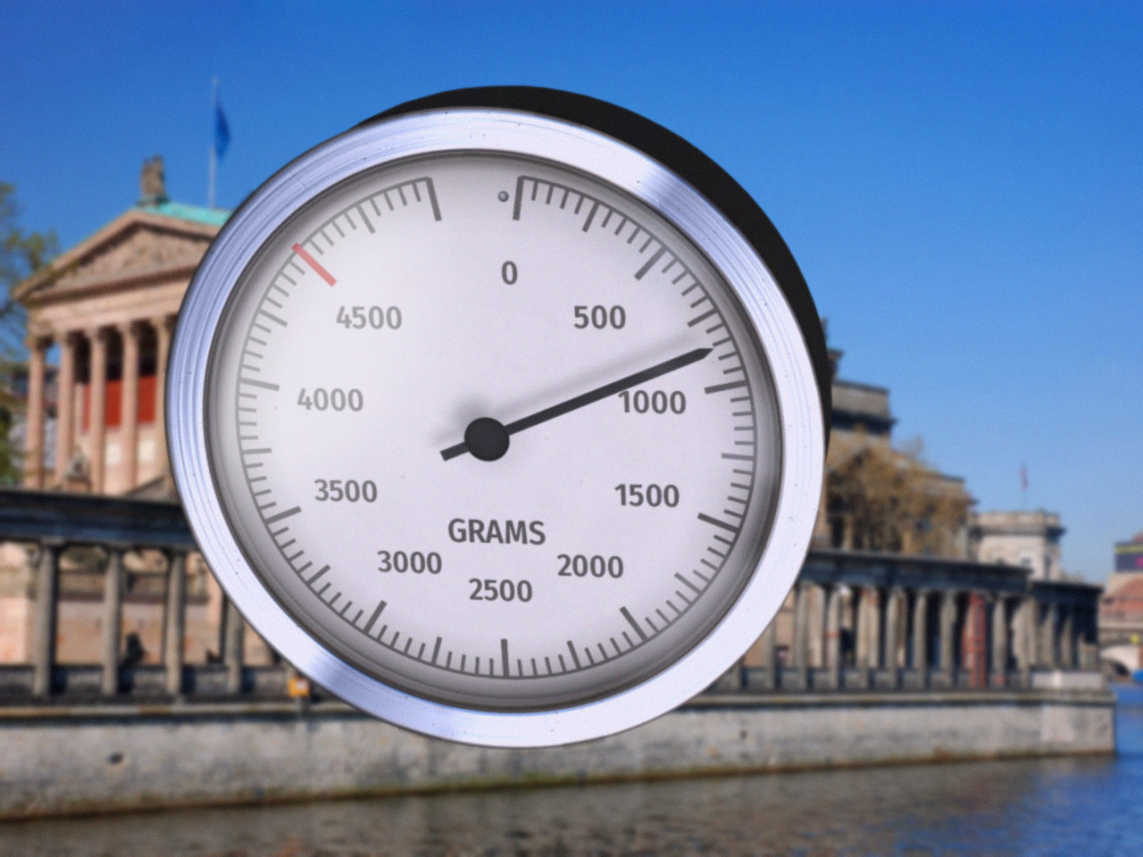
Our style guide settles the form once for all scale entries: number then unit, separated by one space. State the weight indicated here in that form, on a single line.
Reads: 850 g
